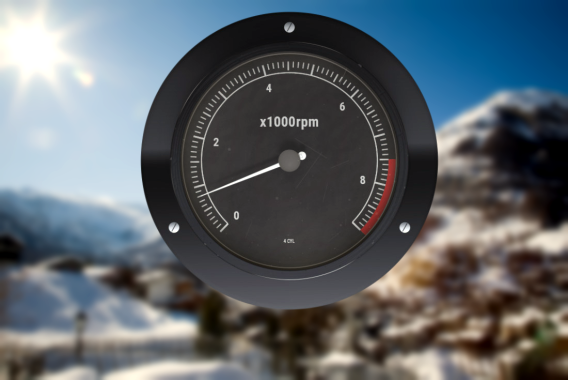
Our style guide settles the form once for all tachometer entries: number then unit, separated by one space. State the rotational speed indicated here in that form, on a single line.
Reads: 800 rpm
